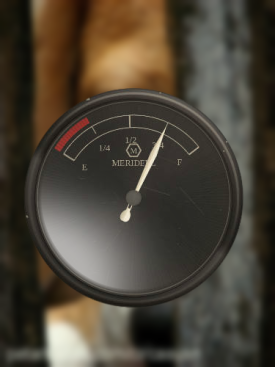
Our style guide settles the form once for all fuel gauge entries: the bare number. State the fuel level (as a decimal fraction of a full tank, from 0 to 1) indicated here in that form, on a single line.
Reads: 0.75
